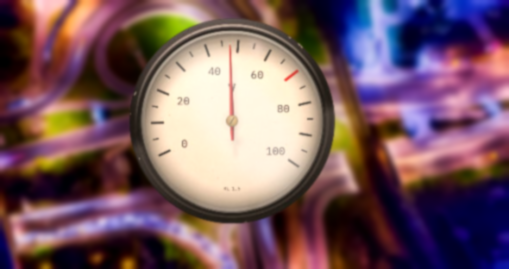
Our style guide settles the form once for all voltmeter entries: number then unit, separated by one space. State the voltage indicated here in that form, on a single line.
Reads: 47.5 V
